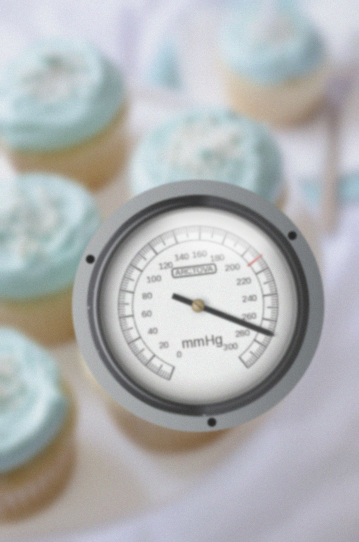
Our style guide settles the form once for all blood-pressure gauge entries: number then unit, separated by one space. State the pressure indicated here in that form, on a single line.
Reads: 270 mmHg
